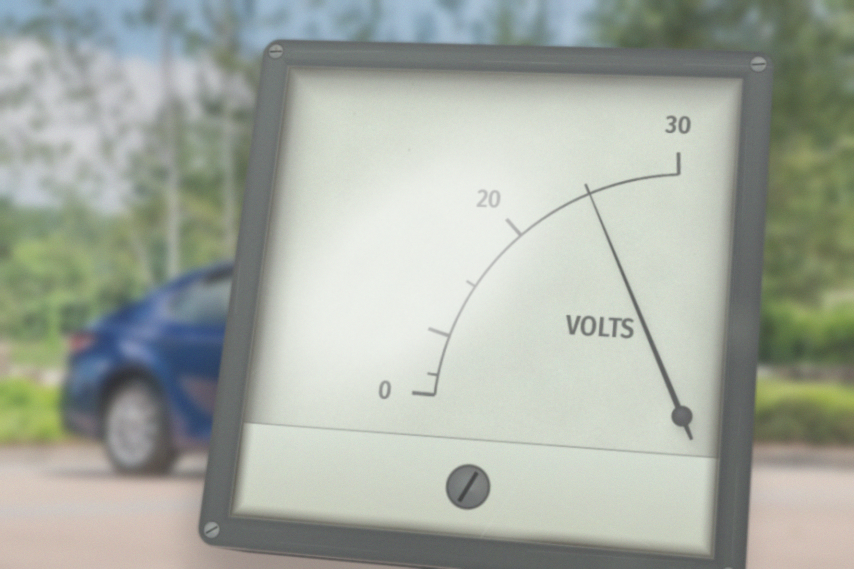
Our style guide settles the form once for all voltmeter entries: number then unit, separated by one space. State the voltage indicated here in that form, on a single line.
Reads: 25 V
